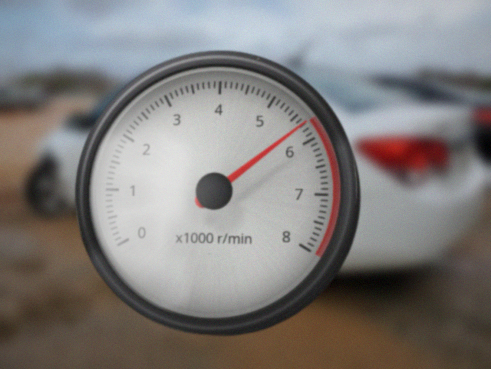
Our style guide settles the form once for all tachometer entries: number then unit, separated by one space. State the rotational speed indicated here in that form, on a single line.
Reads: 5700 rpm
